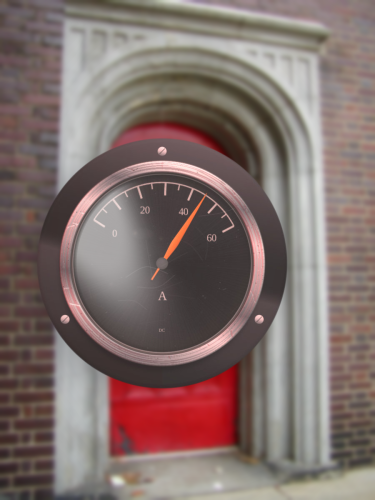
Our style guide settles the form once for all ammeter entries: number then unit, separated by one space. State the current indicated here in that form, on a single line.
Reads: 45 A
